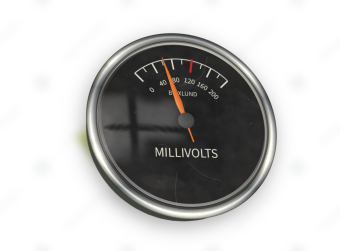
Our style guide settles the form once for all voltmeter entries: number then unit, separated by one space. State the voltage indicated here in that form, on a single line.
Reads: 60 mV
